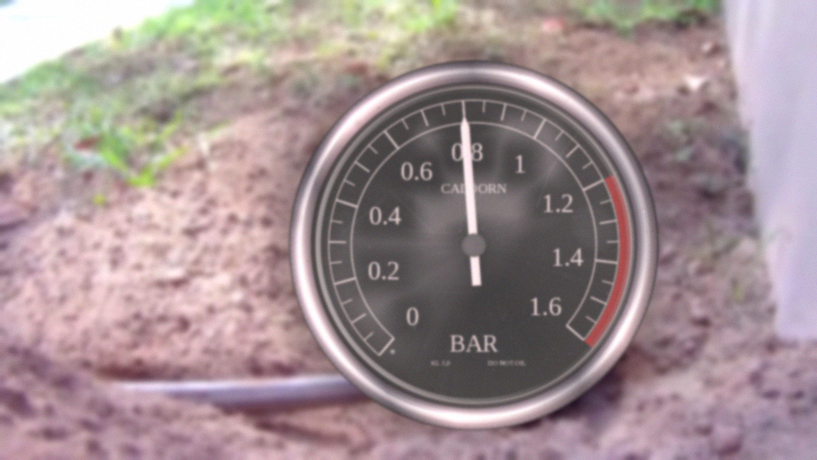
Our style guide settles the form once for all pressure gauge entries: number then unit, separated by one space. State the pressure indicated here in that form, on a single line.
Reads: 0.8 bar
